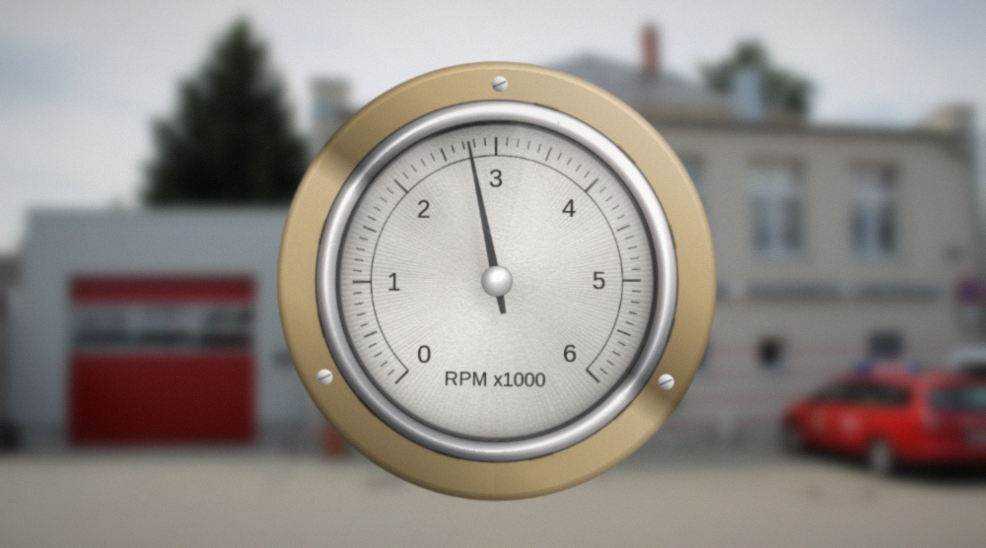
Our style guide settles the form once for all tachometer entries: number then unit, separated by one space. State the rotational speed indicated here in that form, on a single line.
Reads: 2750 rpm
